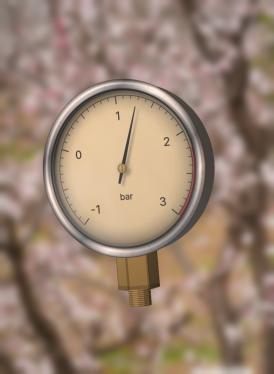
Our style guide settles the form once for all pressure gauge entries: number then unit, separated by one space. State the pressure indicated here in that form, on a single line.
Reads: 1.3 bar
